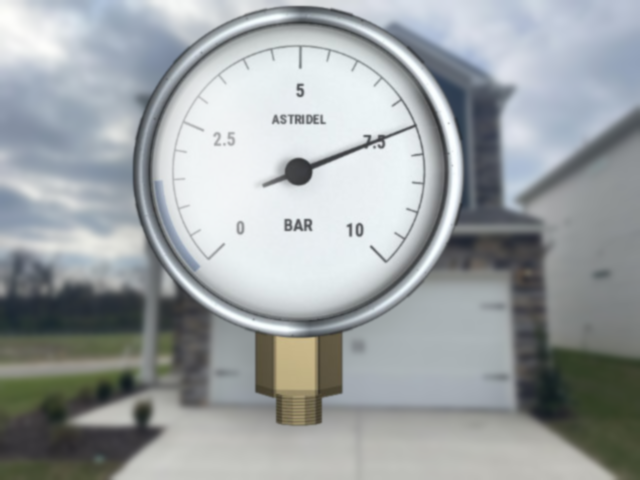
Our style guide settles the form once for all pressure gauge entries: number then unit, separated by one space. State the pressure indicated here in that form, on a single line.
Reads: 7.5 bar
